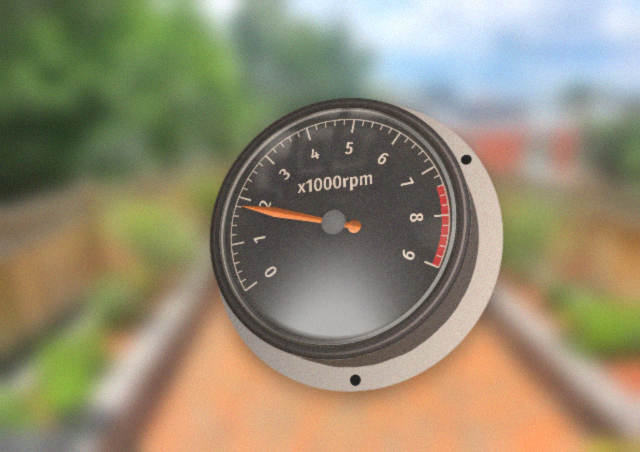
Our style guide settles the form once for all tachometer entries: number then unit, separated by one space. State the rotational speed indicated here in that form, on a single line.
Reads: 1800 rpm
